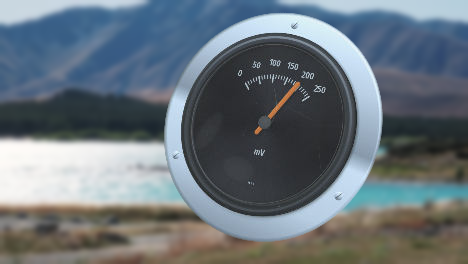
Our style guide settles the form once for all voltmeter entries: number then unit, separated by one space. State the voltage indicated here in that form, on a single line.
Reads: 200 mV
